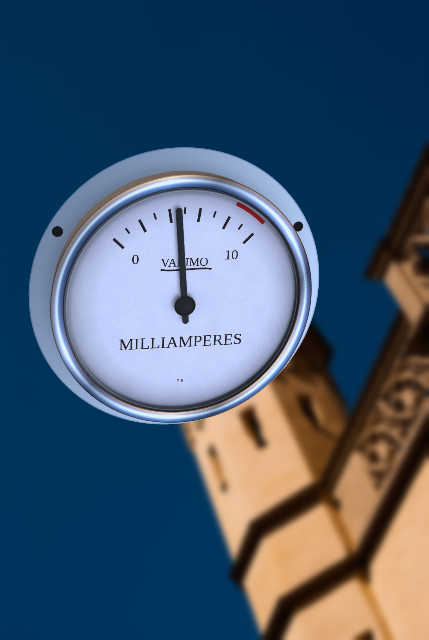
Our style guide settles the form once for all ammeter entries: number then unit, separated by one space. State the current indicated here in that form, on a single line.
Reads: 4.5 mA
